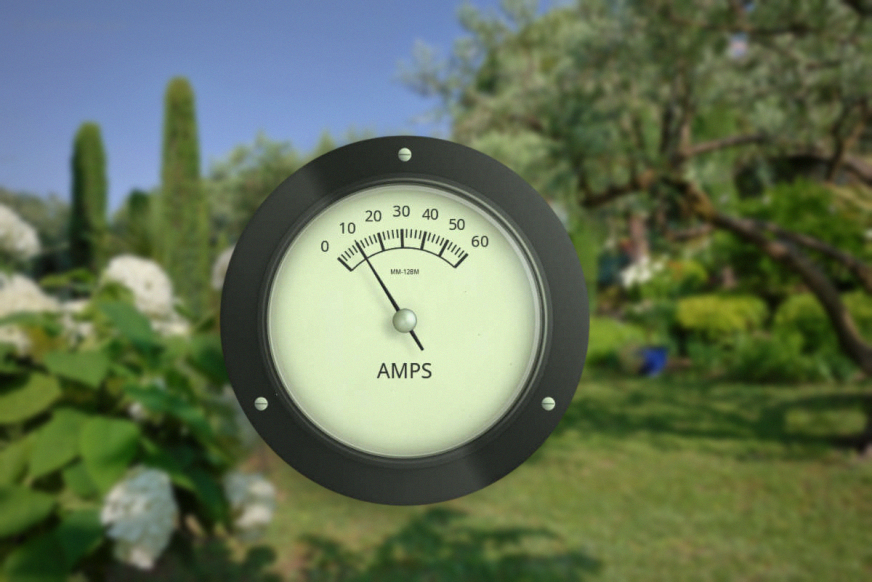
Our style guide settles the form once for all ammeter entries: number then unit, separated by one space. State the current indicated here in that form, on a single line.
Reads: 10 A
